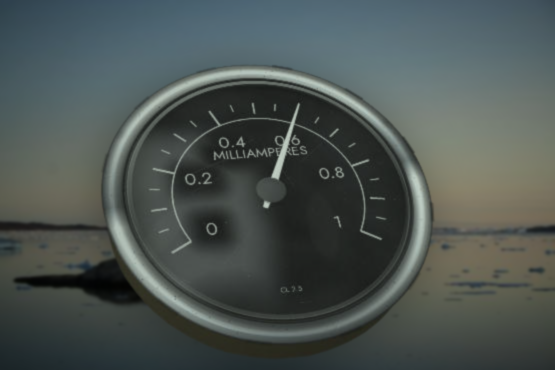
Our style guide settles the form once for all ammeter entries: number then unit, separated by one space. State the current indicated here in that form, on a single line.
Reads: 0.6 mA
